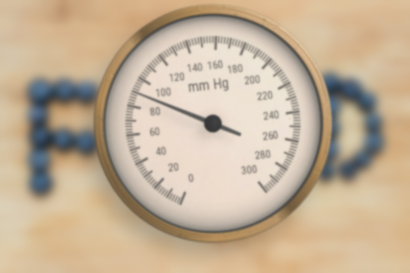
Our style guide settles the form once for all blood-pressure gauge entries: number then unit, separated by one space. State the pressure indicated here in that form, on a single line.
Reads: 90 mmHg
